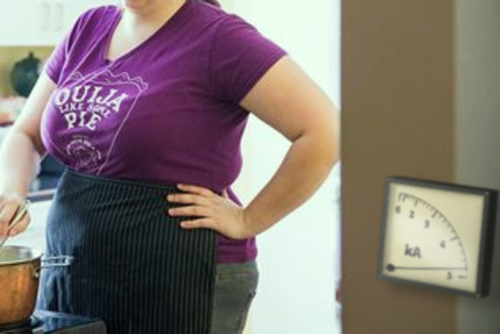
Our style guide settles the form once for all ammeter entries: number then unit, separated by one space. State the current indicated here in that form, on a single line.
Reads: 4.8 kA
